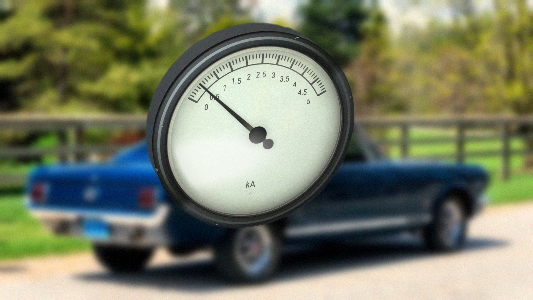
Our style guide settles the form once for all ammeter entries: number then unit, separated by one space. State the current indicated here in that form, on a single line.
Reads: 0.5 kA
